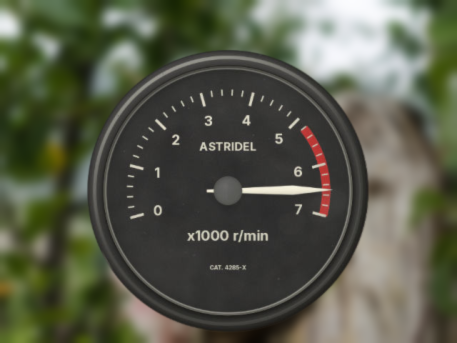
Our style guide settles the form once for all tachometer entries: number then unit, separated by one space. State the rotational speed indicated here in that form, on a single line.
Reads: 6500 rpm
